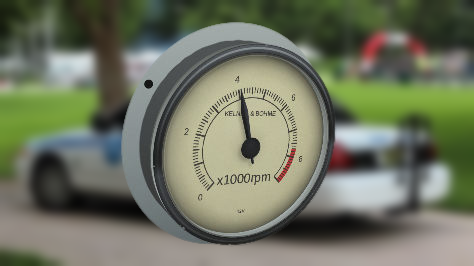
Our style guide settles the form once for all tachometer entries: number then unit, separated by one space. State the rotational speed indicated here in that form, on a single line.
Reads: 4000 rpm
